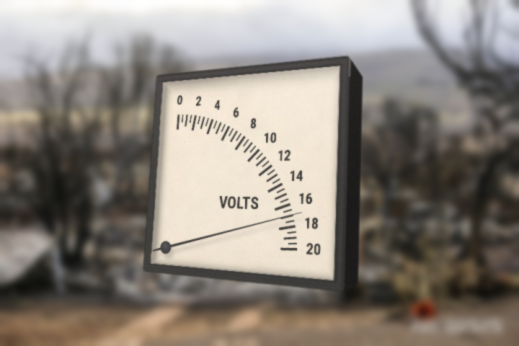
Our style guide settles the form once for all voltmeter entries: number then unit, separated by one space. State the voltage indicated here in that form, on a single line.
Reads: 17 V
